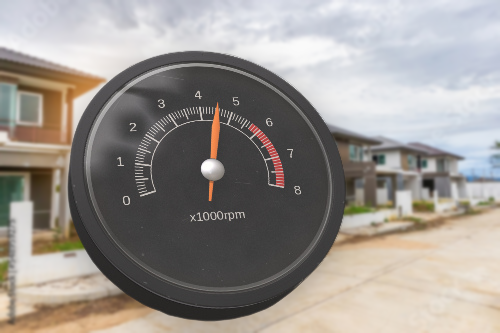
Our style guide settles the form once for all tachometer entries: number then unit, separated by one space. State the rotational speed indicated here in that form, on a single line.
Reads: 4500 rpm
